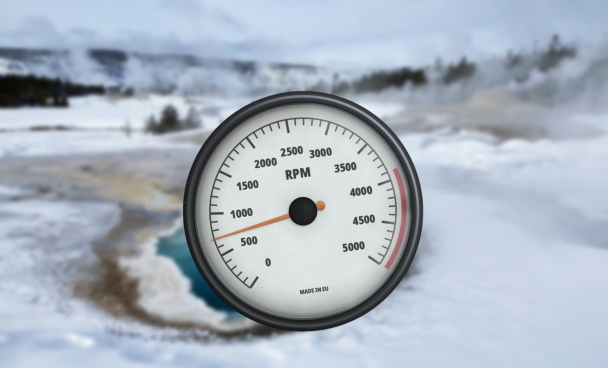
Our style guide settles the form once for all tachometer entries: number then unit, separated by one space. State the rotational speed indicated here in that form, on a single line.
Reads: 700 rpm
